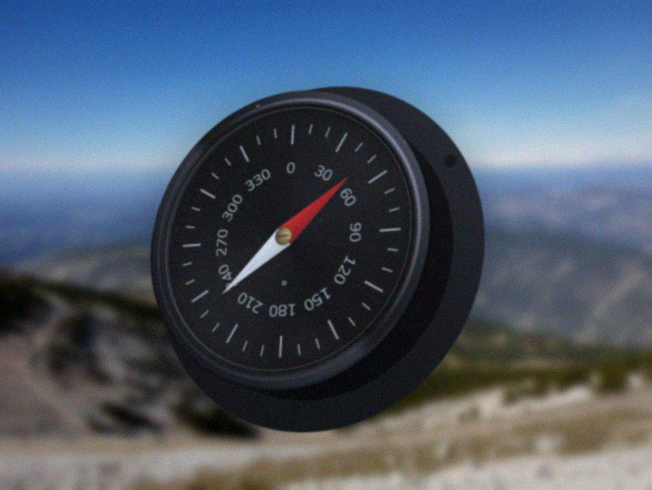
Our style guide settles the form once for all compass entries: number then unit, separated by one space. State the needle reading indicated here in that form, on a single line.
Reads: 50 °
